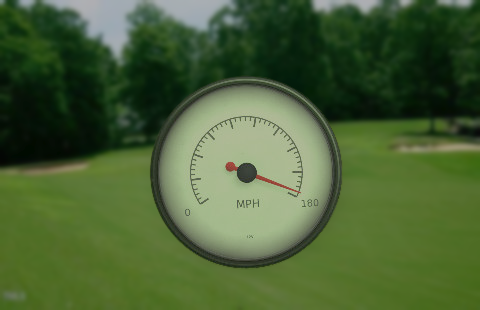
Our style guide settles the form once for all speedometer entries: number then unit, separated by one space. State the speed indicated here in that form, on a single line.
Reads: 176 mph
